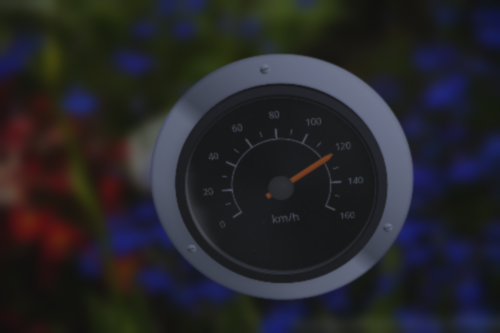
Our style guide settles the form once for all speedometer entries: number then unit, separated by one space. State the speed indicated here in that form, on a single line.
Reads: 120 km/h
